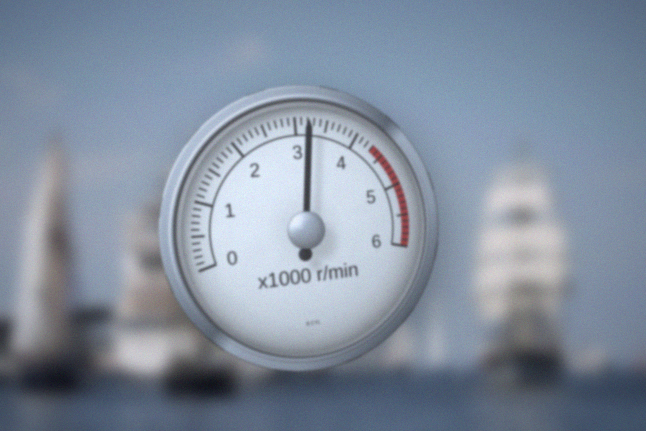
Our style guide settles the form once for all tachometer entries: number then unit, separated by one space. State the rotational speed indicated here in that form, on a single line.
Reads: 3200 rpm
